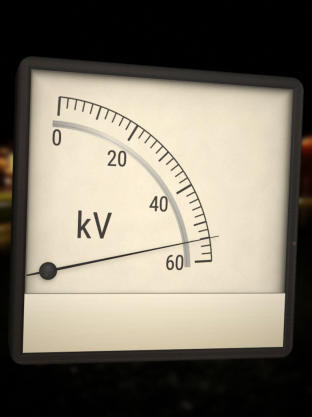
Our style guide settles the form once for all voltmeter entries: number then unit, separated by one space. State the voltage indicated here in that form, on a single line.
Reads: 54 kV
